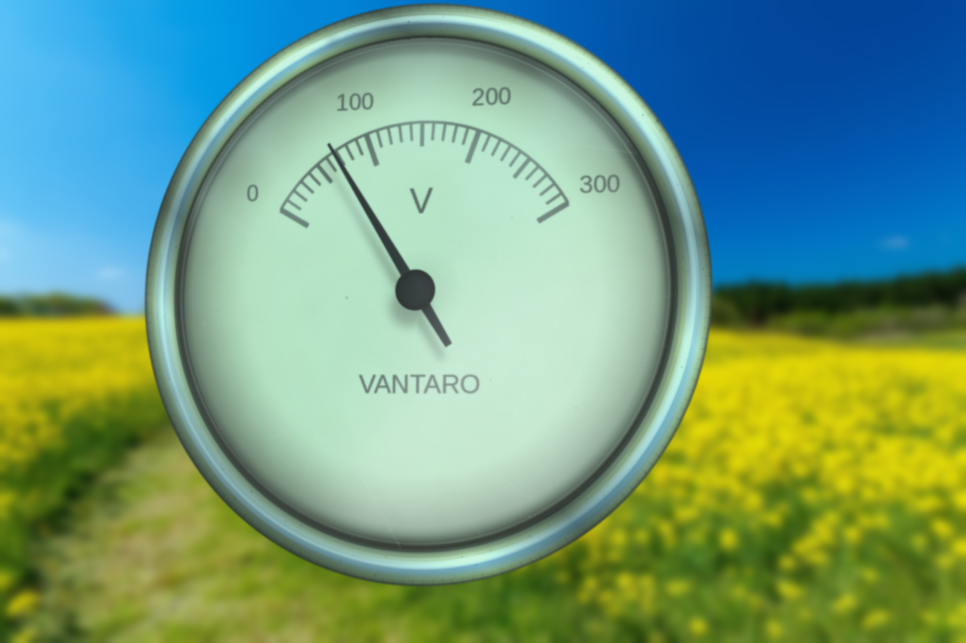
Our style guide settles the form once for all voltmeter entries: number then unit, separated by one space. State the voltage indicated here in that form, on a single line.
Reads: 70 V
